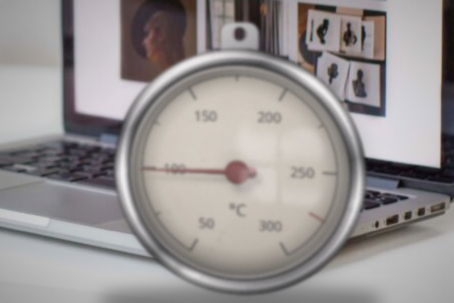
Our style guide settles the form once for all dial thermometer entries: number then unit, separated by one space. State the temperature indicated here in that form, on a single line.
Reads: 100 °C
